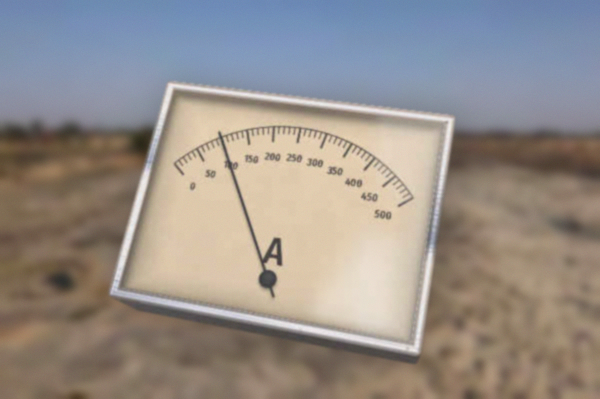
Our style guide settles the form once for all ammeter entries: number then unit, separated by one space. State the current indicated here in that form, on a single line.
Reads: 100 A
